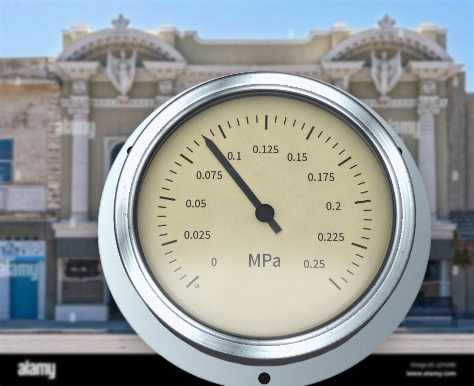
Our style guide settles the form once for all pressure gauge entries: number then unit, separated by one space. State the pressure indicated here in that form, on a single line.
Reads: 0.09 MPa
